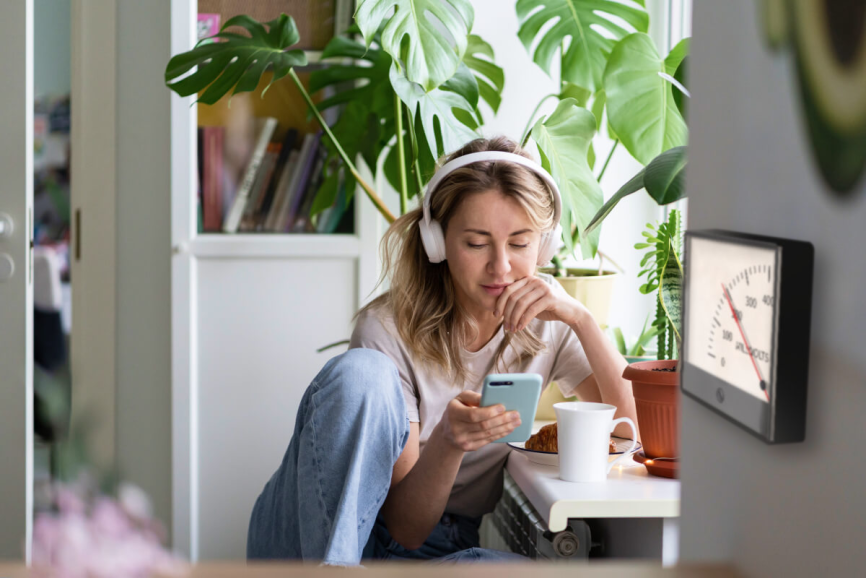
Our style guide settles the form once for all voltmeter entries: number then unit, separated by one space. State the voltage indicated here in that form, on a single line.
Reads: 200 mV
